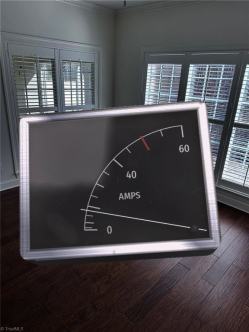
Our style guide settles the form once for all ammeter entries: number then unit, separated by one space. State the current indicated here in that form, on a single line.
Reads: 17.5 A
